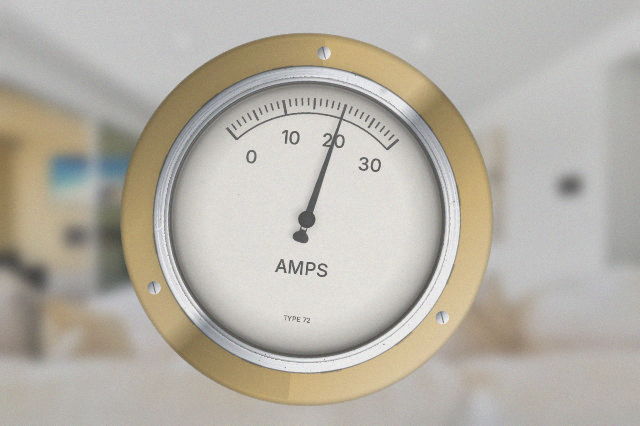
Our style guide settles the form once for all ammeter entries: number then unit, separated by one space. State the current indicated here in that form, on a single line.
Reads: 20 A
